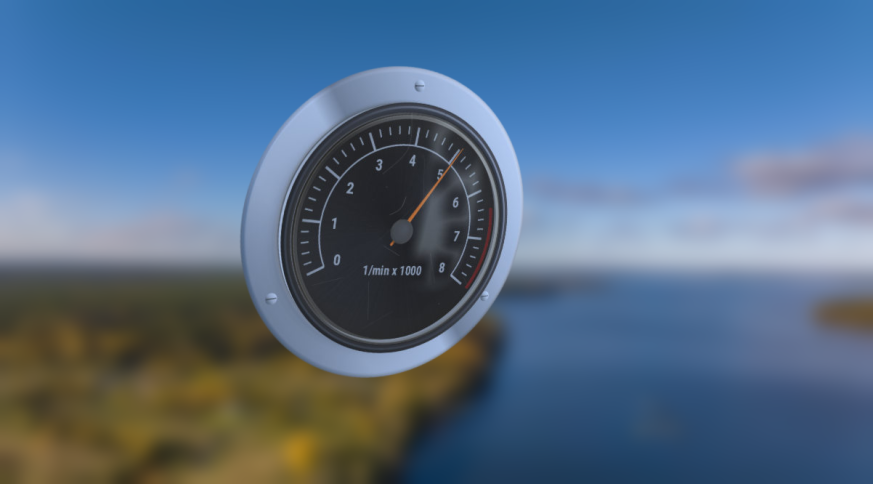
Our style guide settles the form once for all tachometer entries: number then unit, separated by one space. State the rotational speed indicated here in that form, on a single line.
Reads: 5000 rpm
